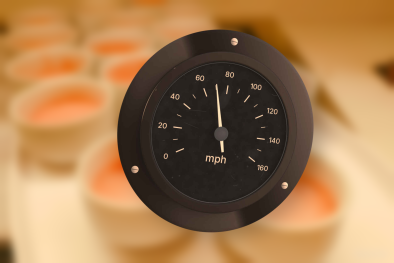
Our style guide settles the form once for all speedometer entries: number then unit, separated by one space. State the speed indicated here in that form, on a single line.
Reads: 70 mph
